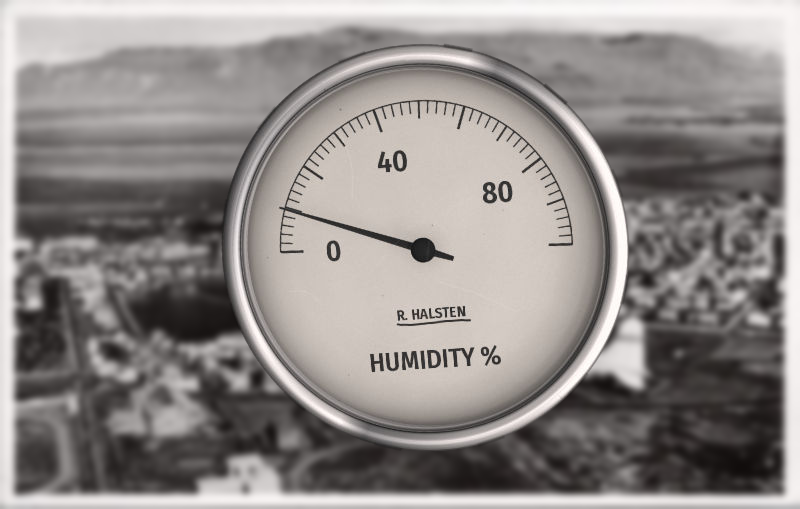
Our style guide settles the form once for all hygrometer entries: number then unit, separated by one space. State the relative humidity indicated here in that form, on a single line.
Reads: 10 %
